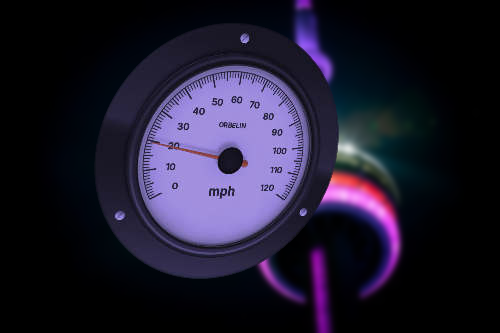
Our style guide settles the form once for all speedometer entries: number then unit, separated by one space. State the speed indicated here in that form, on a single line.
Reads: 20 mph
